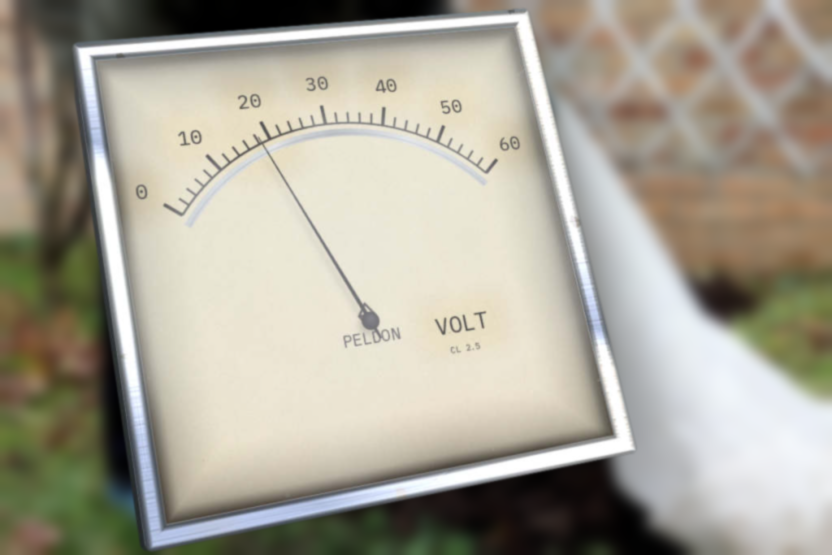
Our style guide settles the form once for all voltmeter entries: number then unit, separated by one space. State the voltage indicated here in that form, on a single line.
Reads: 18 V
